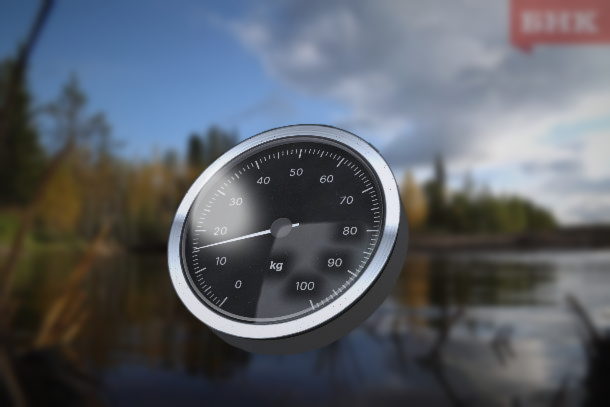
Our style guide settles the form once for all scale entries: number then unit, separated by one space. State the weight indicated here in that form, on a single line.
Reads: 15 kg
